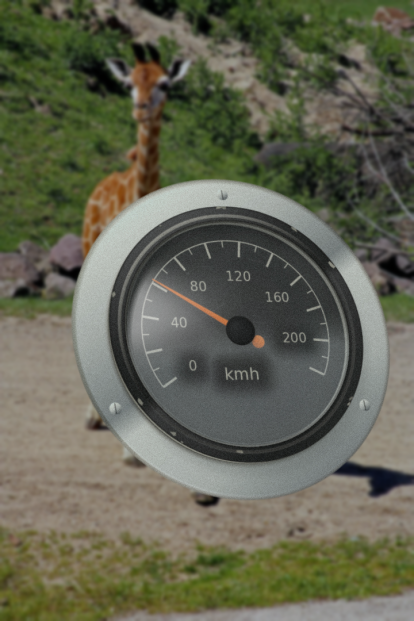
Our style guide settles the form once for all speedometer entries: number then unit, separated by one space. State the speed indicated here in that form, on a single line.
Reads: 60 km/h
